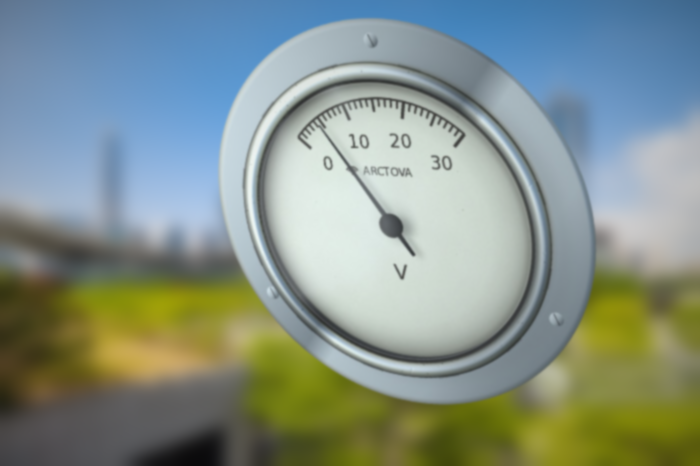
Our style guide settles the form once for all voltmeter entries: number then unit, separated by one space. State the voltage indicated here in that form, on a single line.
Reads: 5 V
